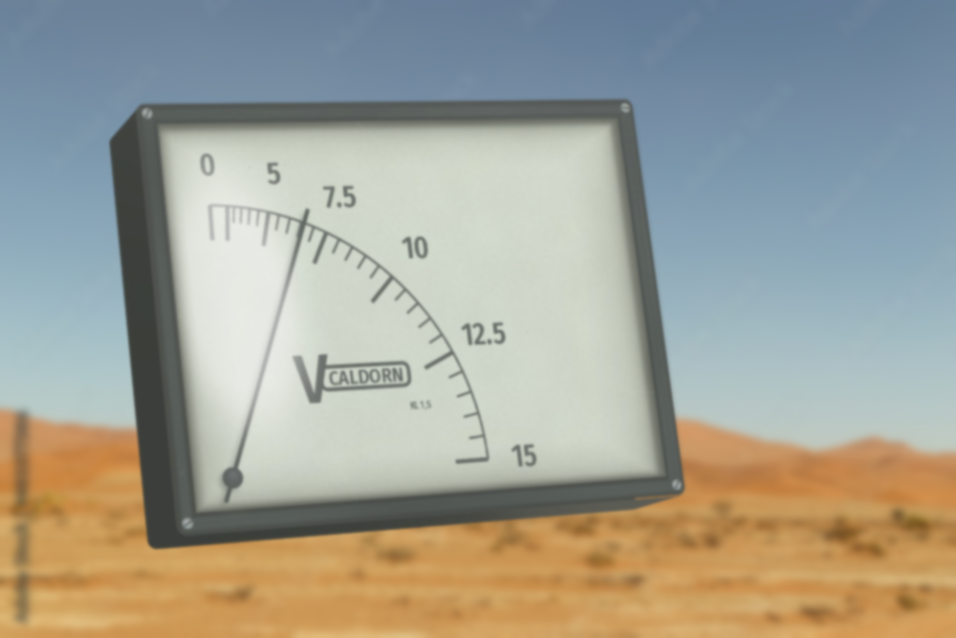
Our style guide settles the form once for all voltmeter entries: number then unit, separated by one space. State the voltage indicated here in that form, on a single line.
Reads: 6.5 V
